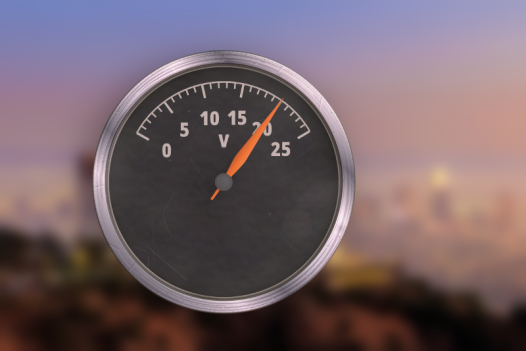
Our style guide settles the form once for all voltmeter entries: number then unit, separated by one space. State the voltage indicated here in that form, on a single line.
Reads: 20 V
